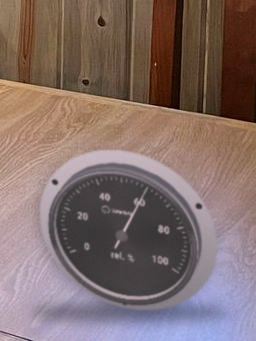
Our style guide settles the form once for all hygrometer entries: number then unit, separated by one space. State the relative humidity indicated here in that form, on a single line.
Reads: 60 %
